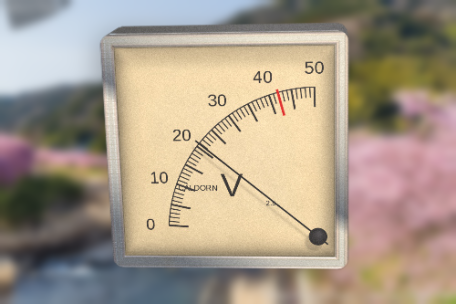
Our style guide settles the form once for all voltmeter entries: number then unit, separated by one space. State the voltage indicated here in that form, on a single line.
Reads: 21 V
